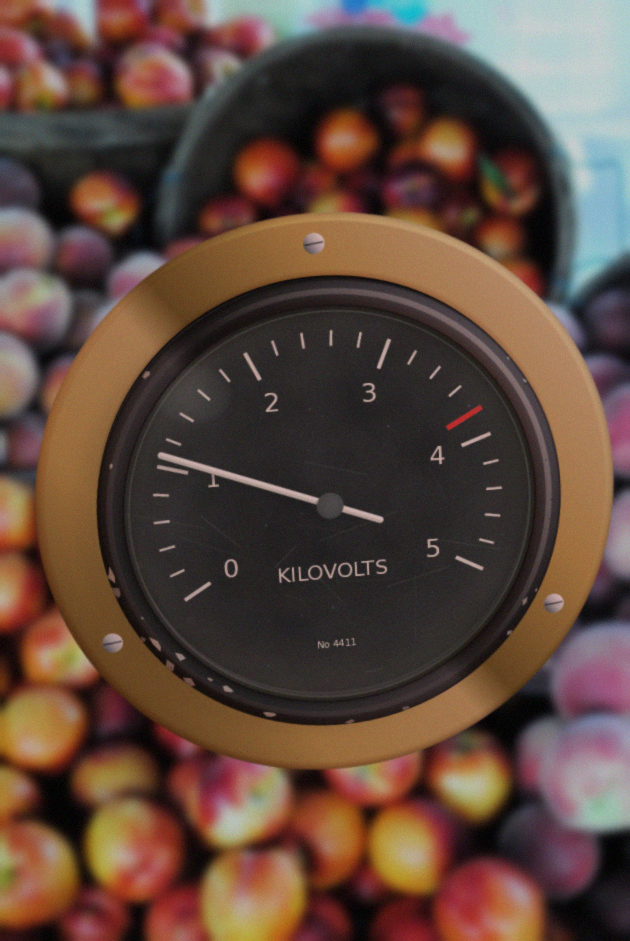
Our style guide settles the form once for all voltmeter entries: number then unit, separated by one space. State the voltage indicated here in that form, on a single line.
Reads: 1.1 kV
